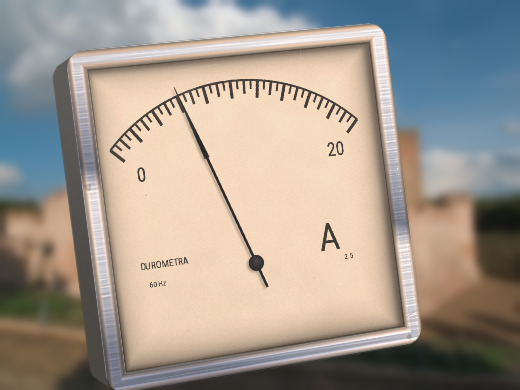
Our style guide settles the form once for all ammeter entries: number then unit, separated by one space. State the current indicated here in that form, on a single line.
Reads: 6 A
